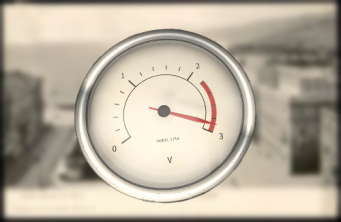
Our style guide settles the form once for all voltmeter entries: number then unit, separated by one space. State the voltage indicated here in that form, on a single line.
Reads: 2.9 V
